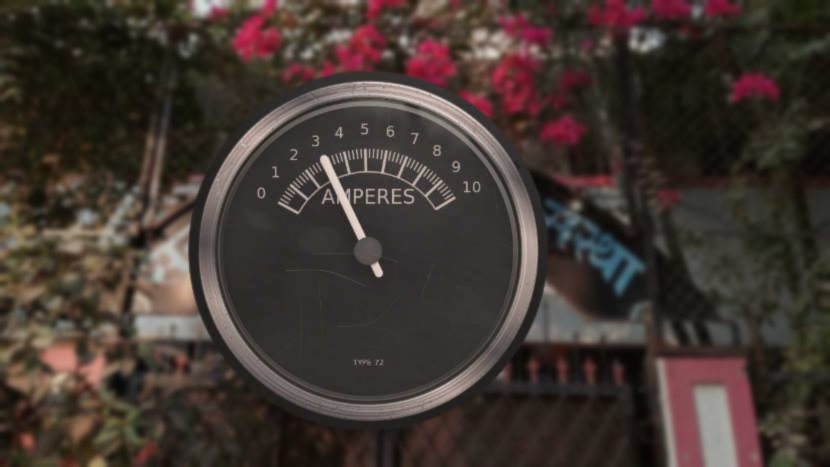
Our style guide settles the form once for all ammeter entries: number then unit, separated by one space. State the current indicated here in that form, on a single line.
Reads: 3 A
